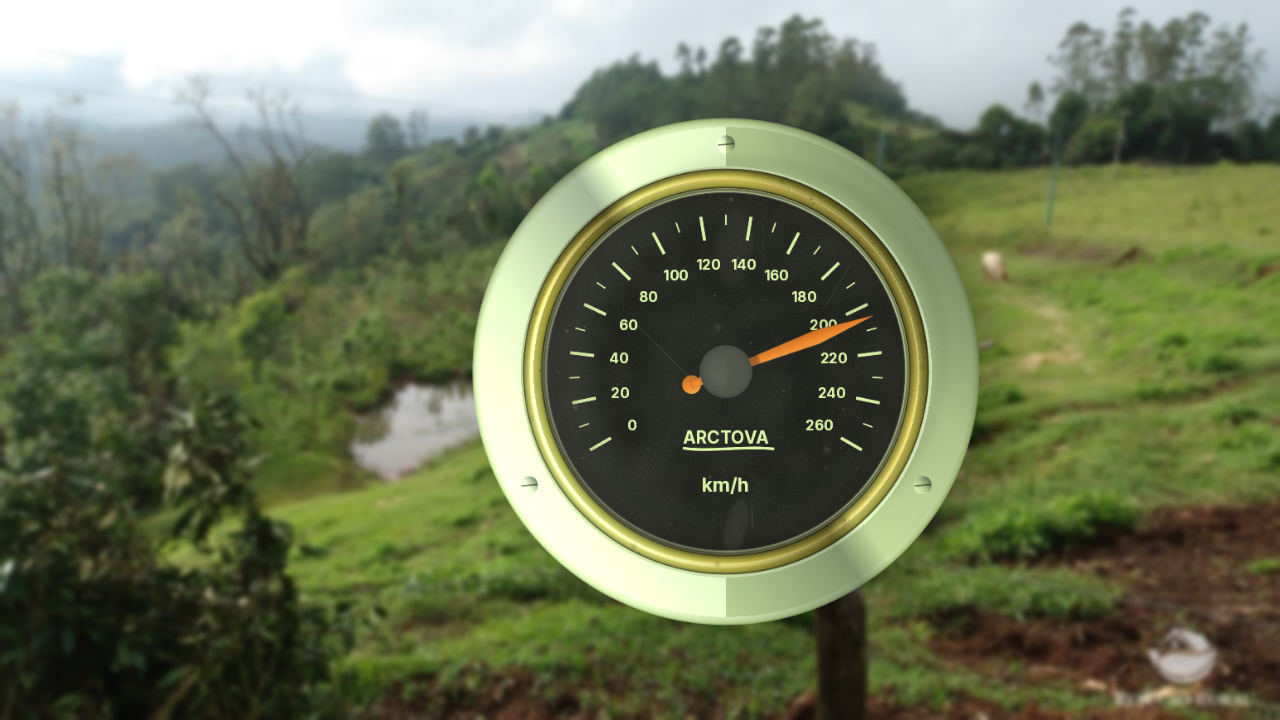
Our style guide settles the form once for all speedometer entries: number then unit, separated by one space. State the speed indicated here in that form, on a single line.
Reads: 205 km/h
